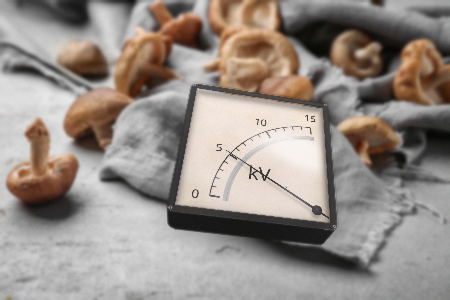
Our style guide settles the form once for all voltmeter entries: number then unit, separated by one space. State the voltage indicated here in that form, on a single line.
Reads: 5 kV
